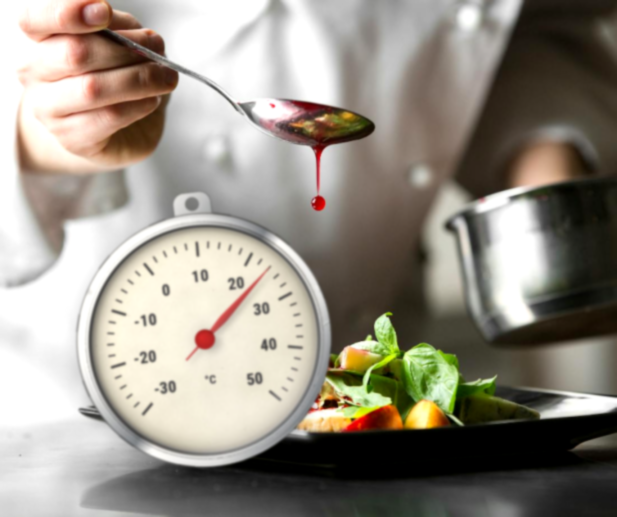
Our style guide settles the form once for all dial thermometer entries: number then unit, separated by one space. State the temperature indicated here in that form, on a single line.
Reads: 24 °C
